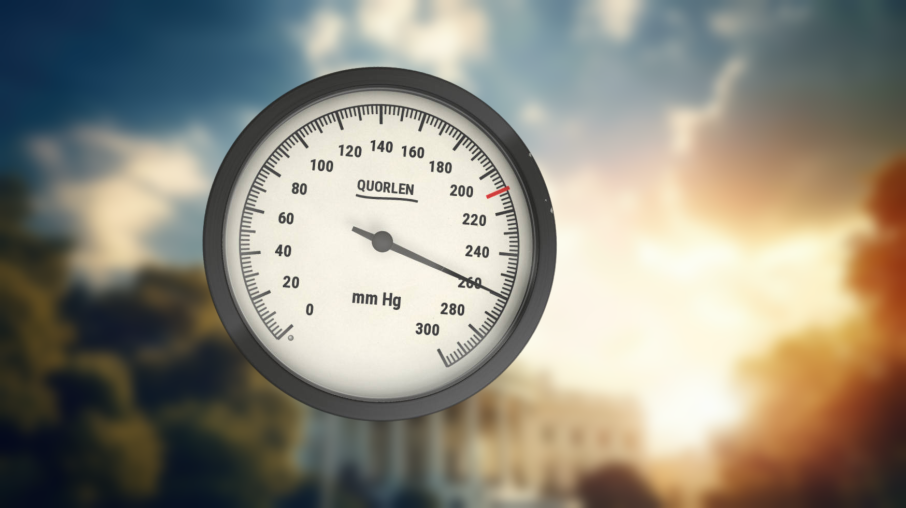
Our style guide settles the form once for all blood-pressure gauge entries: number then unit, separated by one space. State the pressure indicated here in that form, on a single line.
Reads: 260 mmHg
